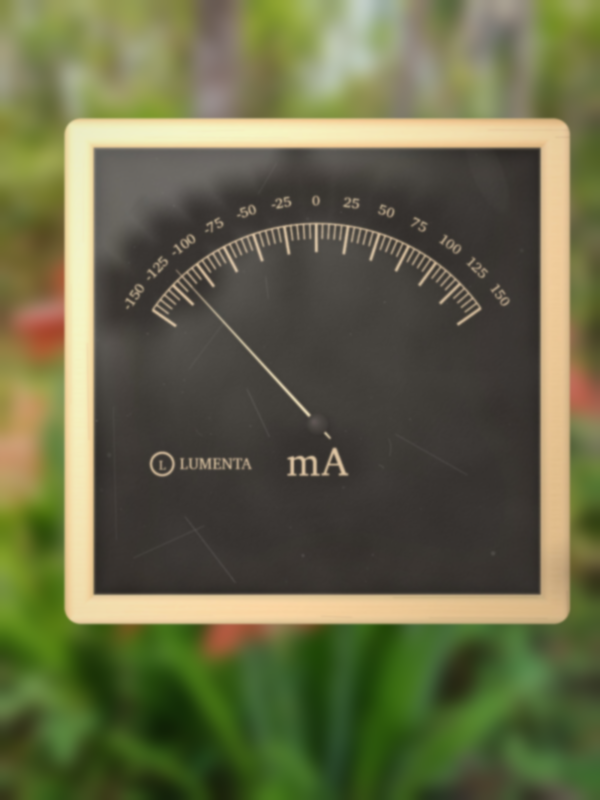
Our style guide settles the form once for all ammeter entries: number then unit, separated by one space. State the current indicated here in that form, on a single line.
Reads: -115 mA
